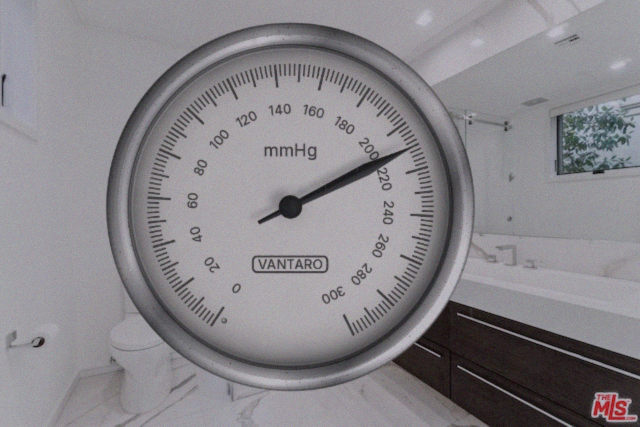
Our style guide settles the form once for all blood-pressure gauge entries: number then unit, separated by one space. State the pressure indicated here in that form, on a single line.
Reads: 210 mmHg
